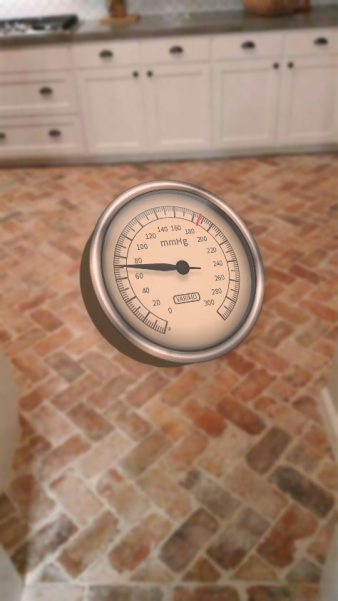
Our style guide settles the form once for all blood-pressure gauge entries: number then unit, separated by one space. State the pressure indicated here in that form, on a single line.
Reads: 70 mmHg
